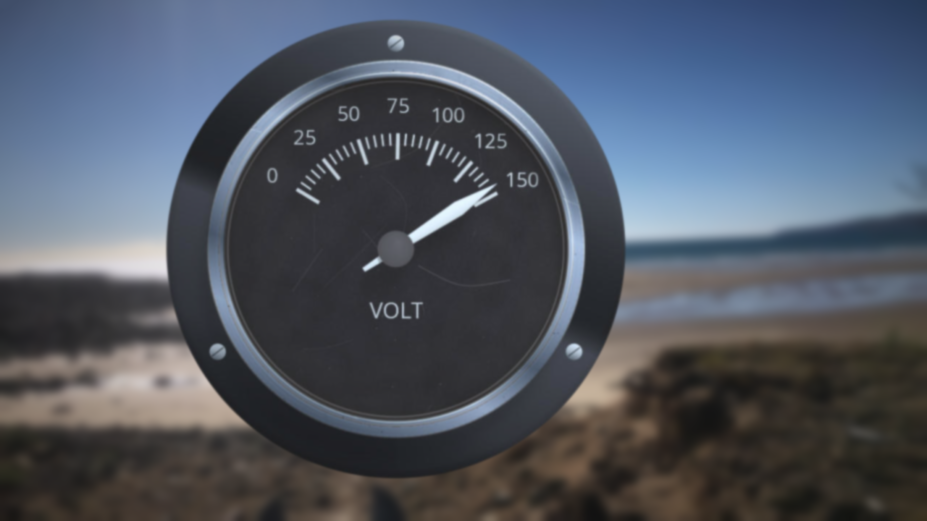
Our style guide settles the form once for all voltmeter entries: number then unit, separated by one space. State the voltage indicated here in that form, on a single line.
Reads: 145 V
